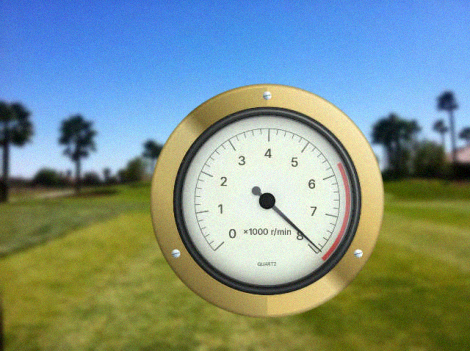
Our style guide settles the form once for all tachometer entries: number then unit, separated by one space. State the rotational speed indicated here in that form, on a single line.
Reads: 7900 rpm
